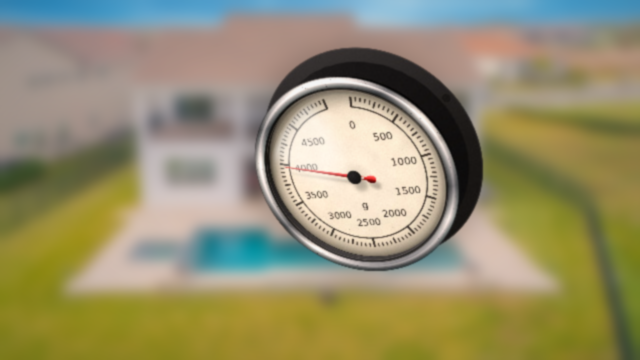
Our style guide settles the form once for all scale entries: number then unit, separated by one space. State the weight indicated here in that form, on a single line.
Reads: 4000 g
